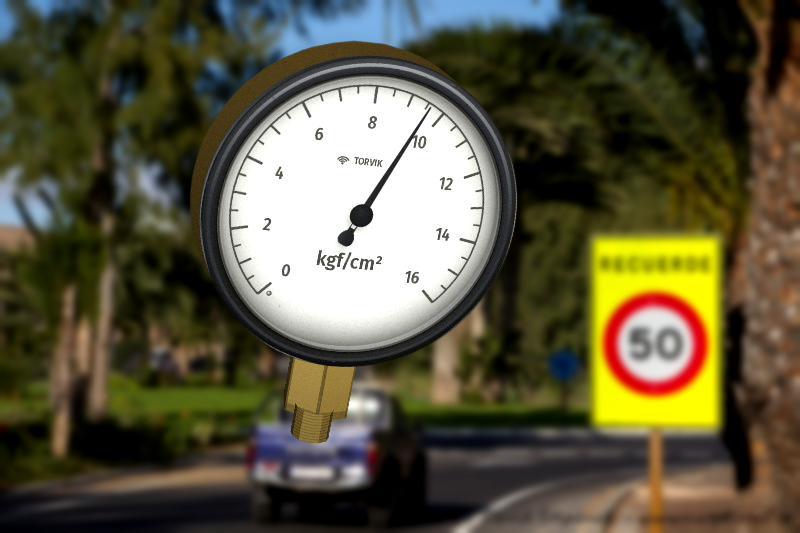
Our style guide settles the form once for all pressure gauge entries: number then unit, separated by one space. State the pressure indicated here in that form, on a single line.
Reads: 9.5 kg/cm²
